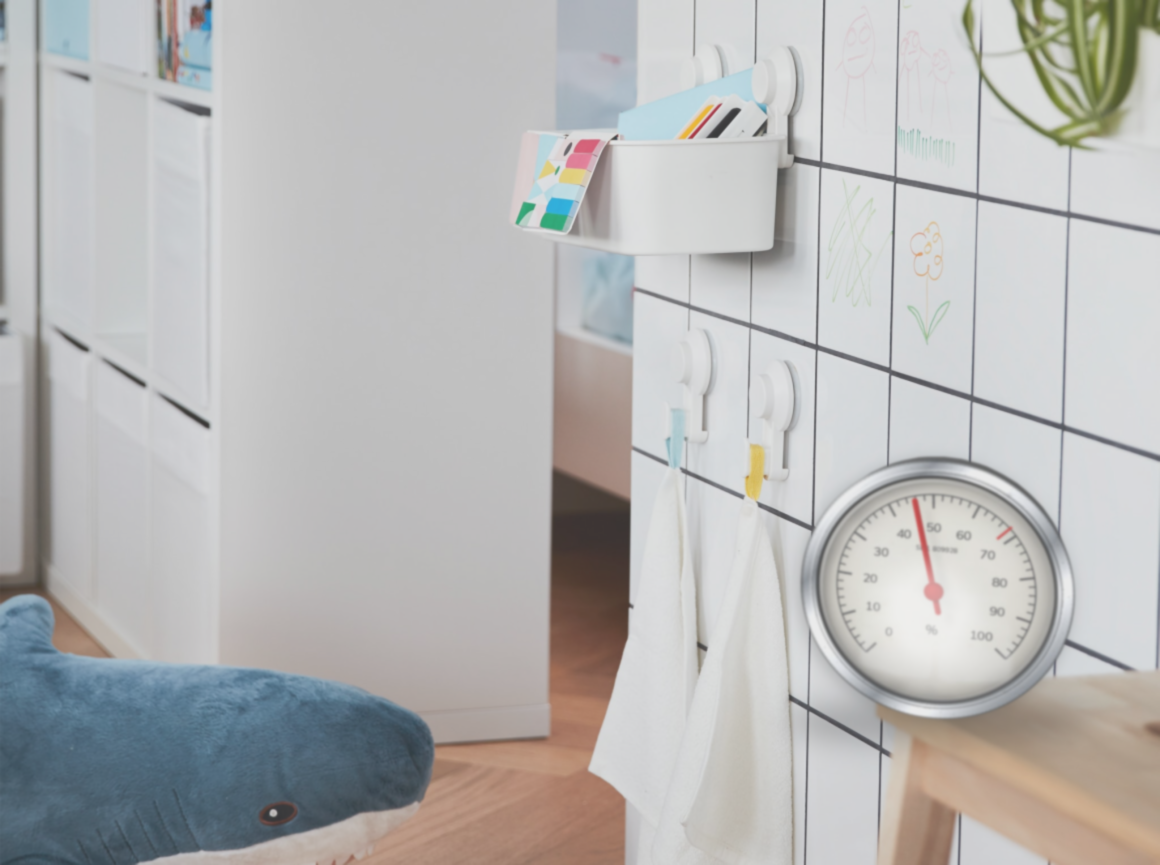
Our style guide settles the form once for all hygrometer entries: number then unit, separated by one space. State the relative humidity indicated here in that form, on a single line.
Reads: 46 %
